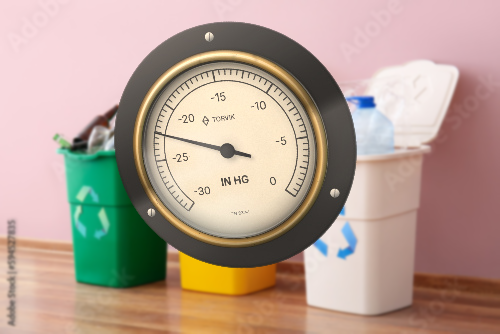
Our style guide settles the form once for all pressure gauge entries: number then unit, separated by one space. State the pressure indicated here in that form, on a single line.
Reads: -22.5 inHg
